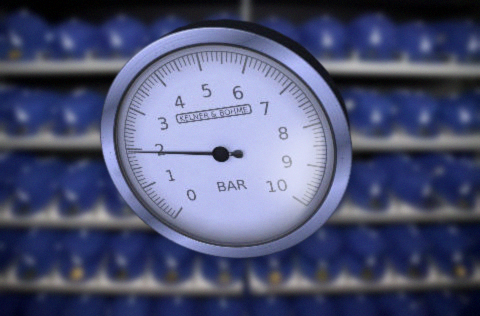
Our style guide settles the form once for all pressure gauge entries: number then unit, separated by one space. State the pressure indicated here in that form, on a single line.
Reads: 2 bar
